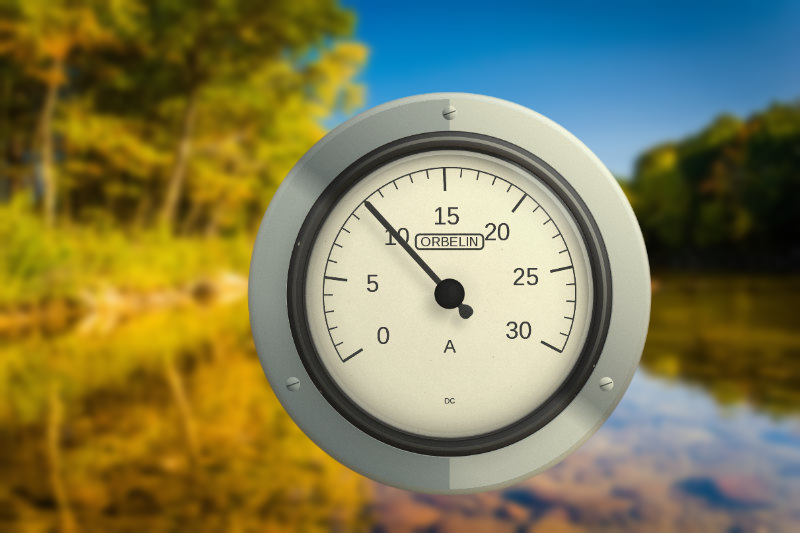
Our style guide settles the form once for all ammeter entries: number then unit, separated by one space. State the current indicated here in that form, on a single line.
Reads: 10 A
